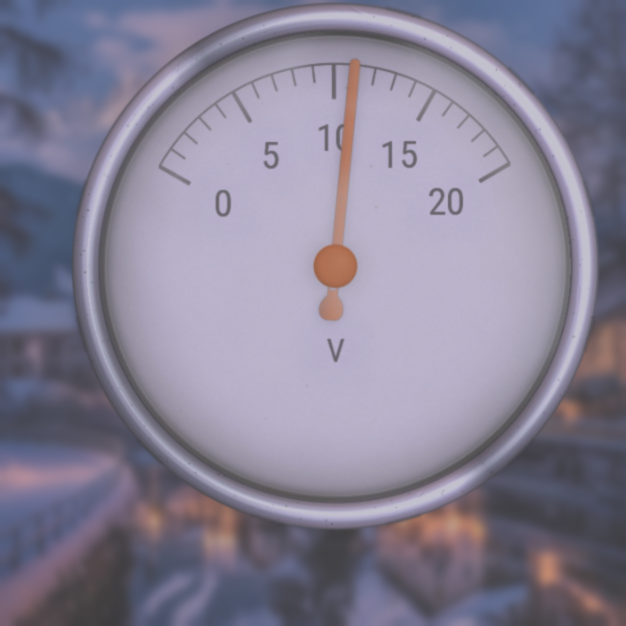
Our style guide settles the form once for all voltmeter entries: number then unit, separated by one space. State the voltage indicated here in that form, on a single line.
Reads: 11 V
